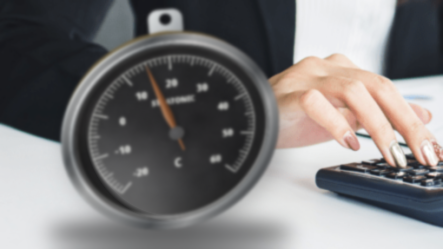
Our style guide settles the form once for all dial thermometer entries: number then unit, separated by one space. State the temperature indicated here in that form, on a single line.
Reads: 15 °C
